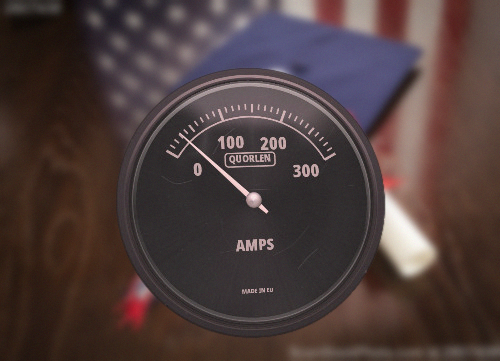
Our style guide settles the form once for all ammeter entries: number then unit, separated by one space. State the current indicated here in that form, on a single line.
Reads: 30 A
